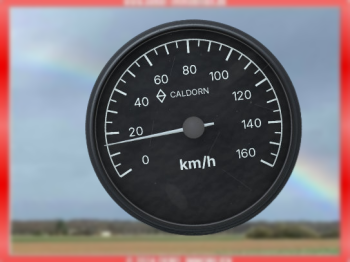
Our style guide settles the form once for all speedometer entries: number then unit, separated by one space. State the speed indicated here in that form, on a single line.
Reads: 15 km/h
